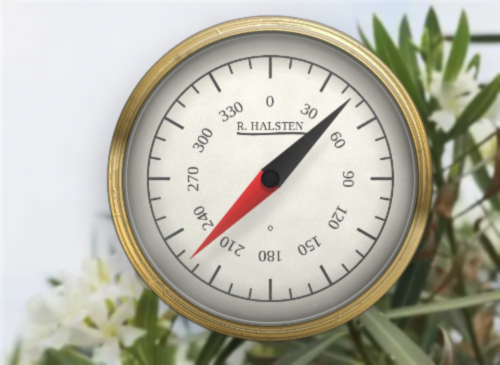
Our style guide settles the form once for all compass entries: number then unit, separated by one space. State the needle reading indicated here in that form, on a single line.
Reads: 225 °
